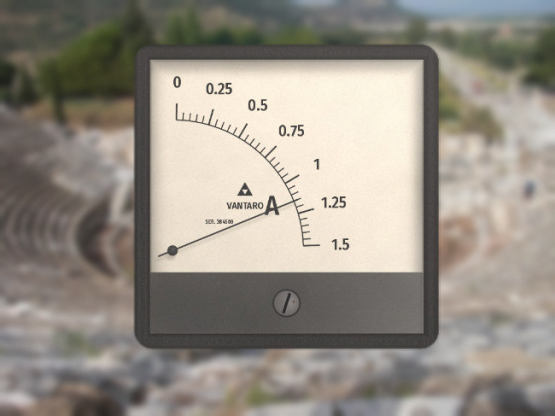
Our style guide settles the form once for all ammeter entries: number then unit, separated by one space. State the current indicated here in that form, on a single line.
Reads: 1.15 A
